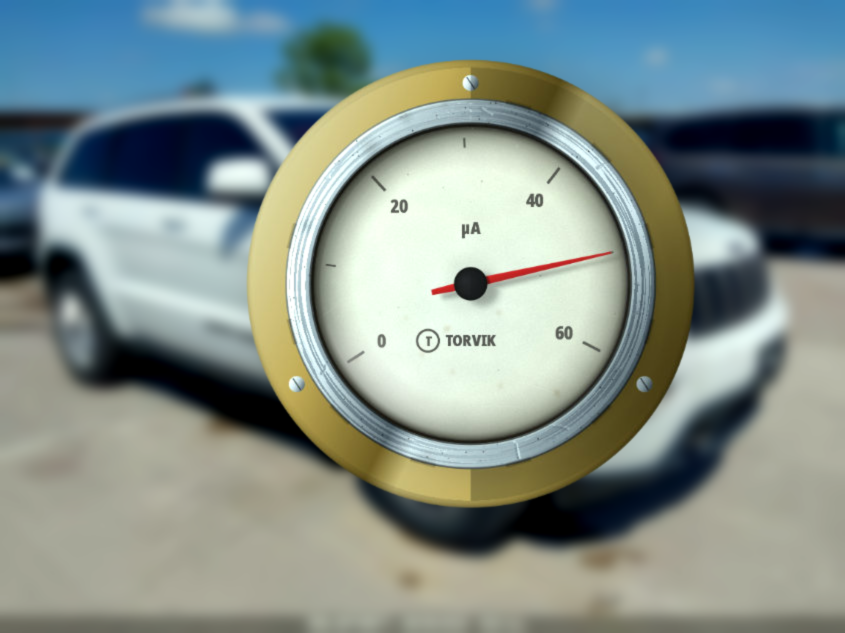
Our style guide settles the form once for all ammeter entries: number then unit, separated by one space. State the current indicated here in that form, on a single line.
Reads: 50 µA
